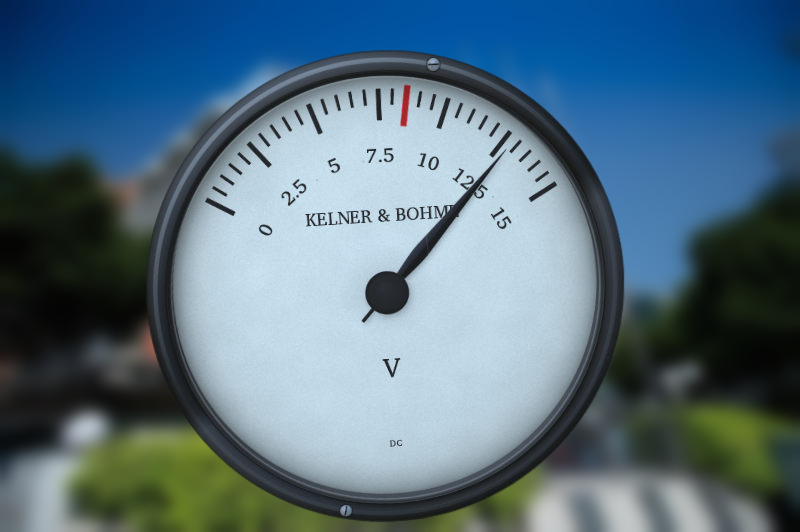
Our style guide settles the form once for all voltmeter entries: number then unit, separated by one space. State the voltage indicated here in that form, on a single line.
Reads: 12.75 V
